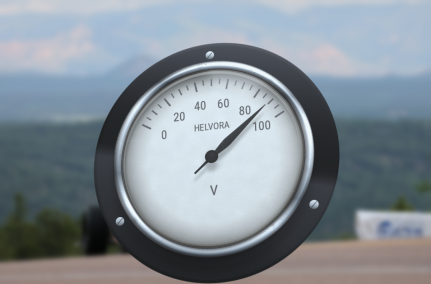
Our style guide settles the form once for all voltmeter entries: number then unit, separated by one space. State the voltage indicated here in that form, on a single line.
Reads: 90 V
